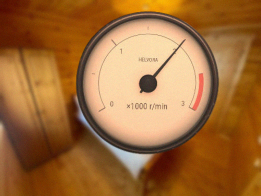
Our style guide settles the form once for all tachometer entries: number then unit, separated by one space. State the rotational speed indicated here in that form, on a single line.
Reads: 2000 rpm
